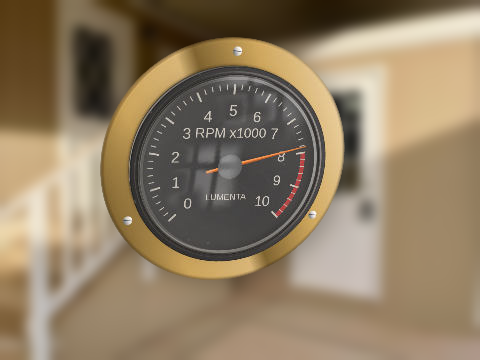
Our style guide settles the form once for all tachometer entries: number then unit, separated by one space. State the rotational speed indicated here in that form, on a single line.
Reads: 7800 rpm
